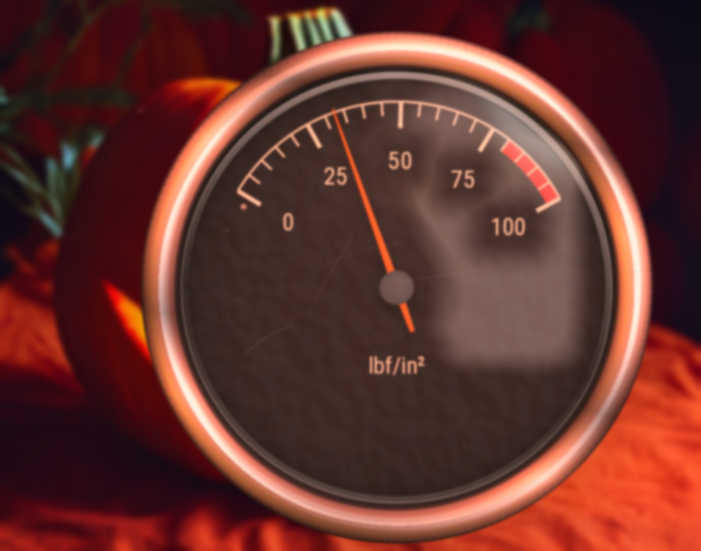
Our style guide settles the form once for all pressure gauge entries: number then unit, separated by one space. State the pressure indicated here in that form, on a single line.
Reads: 32.5 psi
